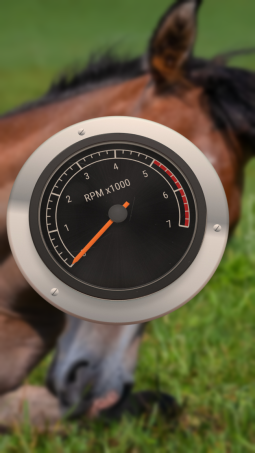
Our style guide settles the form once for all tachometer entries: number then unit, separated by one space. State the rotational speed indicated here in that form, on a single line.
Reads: 0 rpm
